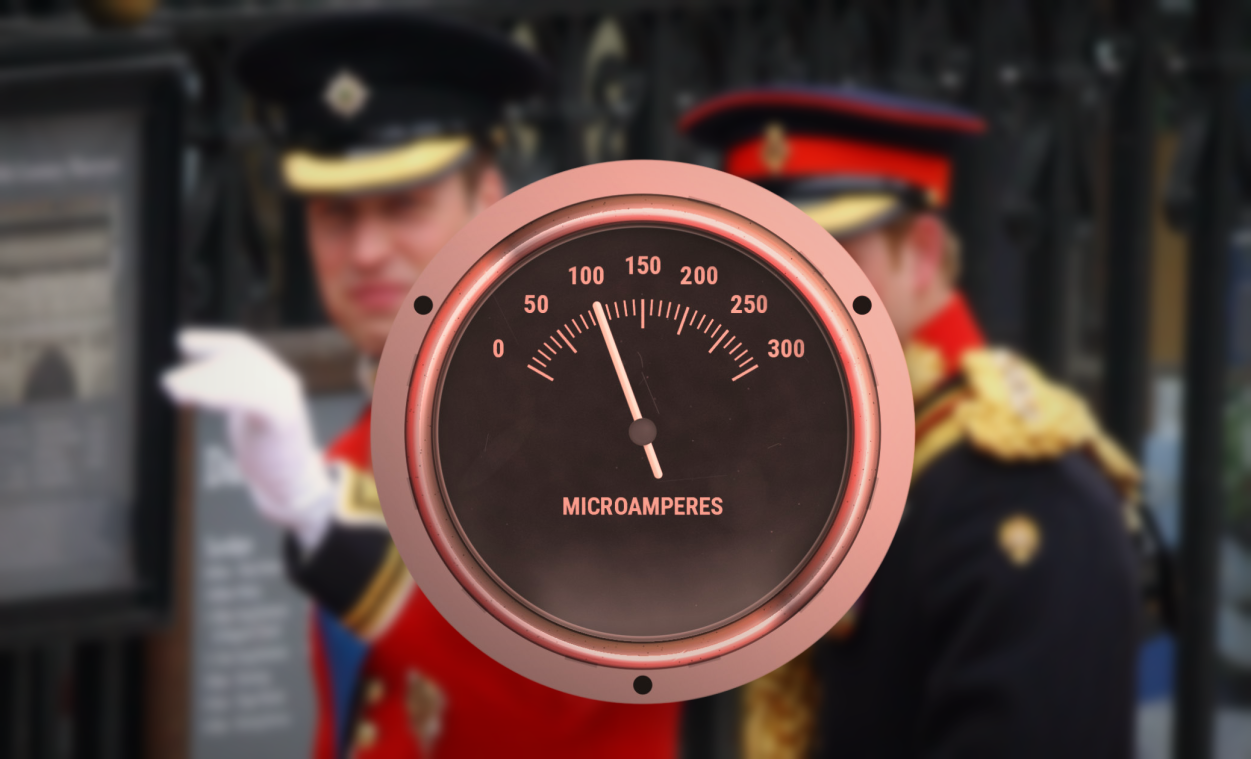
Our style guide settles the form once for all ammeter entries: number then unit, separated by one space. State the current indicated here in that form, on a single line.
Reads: 100 µA
